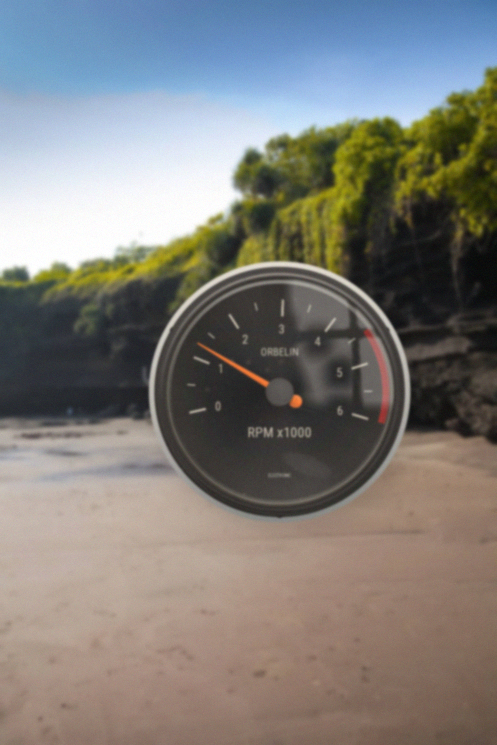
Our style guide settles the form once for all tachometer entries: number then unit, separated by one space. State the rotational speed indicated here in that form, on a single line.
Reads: 1250 rpm
